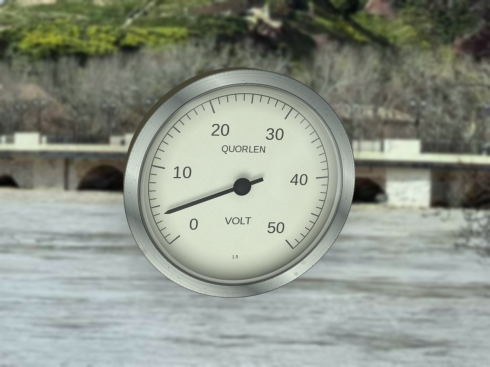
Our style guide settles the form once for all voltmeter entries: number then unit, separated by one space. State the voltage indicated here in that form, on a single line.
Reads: 4 V
